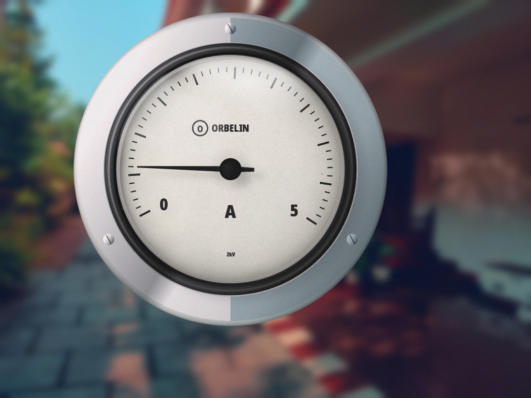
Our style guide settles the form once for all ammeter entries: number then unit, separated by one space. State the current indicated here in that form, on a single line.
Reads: 0.6 A
